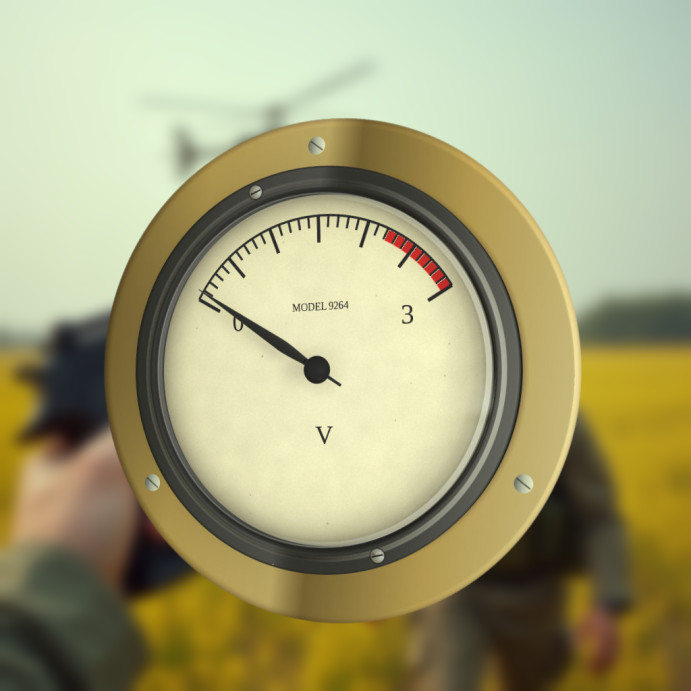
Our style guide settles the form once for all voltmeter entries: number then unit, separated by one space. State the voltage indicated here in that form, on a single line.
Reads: 0.1 V
